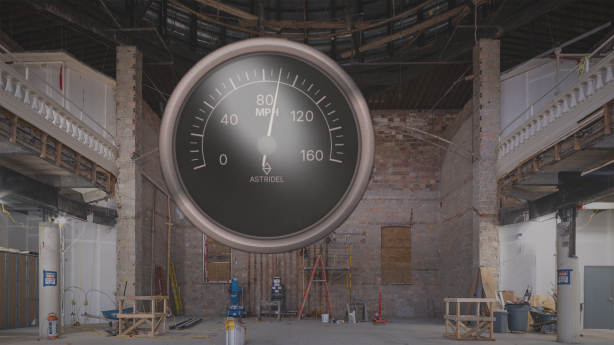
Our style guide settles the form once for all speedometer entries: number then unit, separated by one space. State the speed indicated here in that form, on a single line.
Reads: 90 mph
